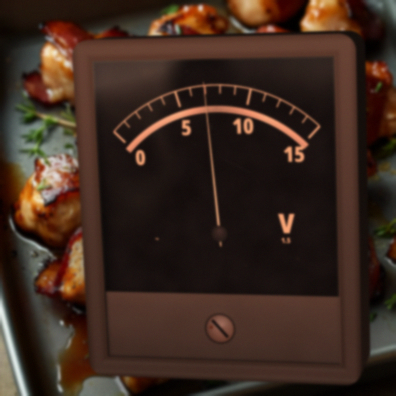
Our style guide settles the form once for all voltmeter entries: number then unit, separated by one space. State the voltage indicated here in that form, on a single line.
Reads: 7 V
